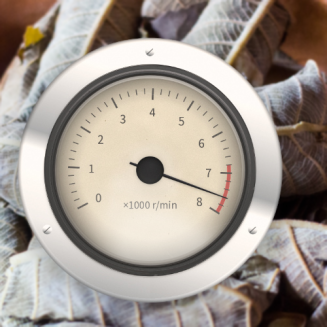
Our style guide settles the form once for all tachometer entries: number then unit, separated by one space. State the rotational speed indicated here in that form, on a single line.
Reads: 7600 rpm
